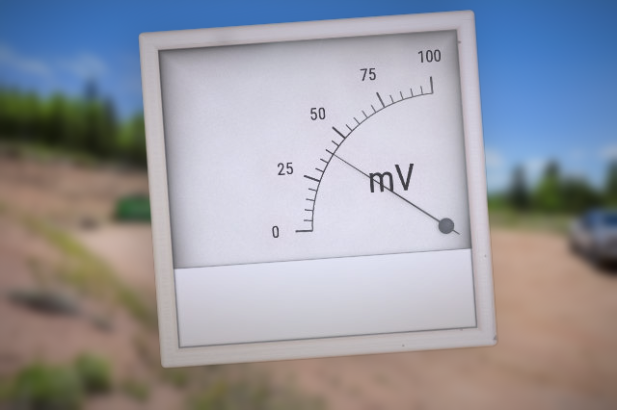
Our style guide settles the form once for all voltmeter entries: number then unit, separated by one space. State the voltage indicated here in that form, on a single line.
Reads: 40 mV
